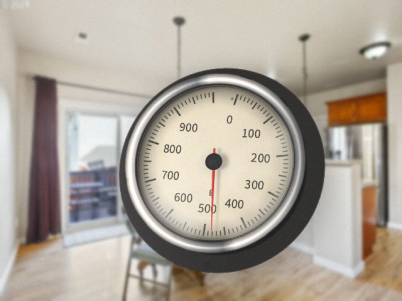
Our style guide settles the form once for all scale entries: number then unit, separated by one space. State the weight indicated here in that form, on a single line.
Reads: 480 g
